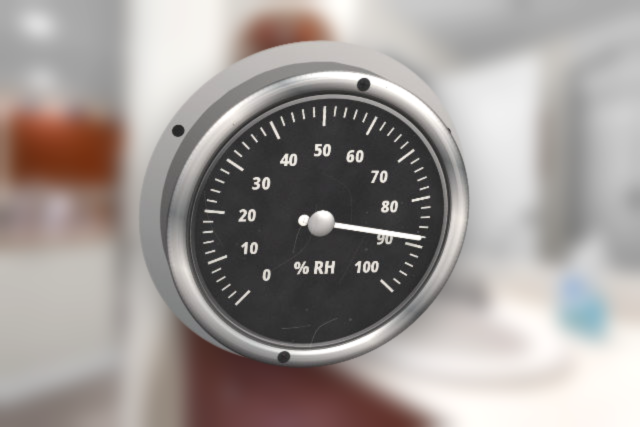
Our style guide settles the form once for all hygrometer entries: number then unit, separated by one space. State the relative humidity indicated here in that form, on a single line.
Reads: 88 %
